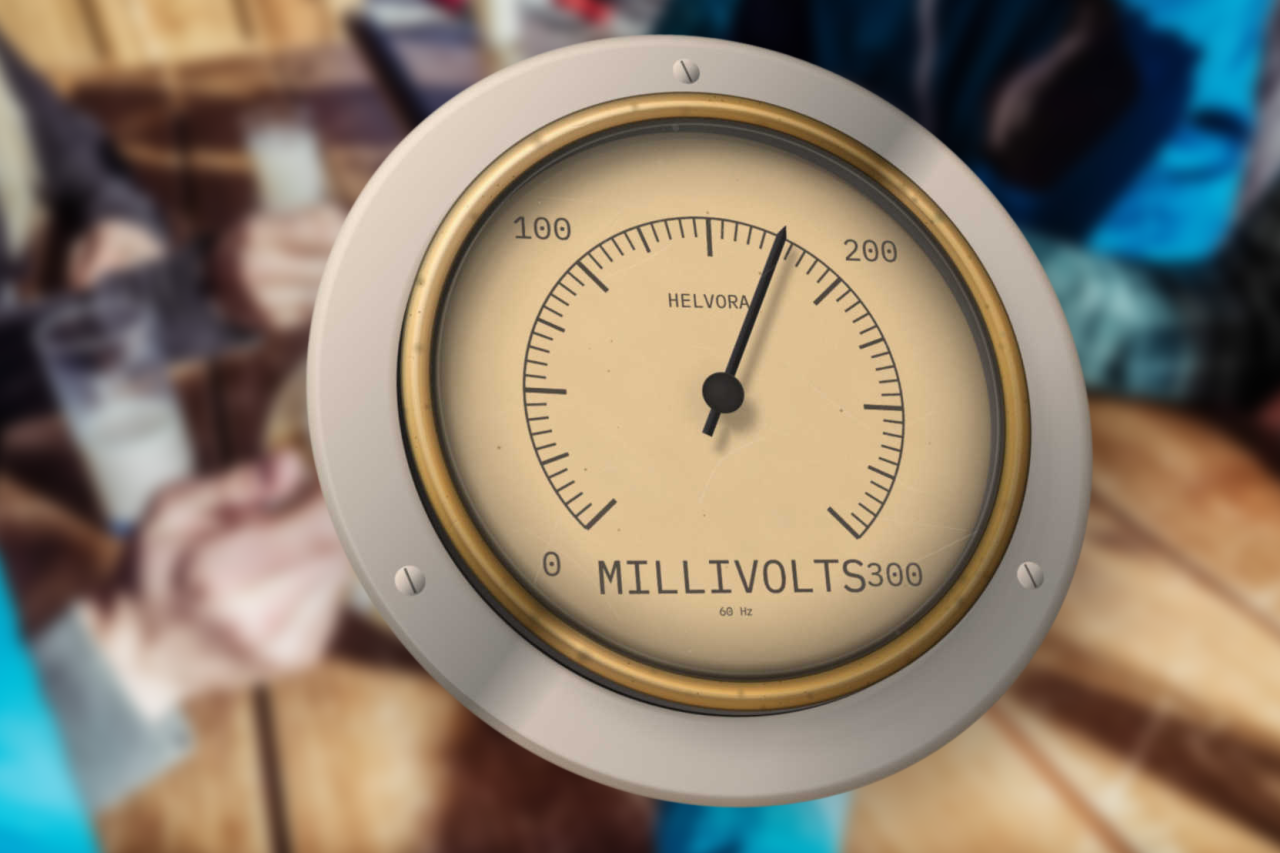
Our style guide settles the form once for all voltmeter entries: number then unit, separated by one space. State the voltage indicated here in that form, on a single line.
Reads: 175 mV
